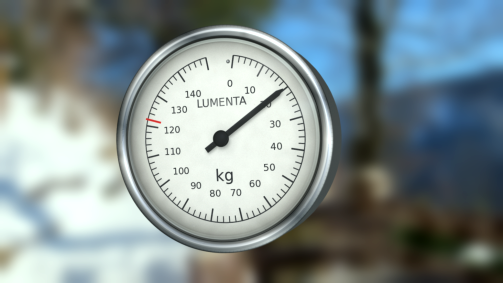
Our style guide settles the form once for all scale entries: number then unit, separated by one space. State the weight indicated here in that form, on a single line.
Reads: 20 kg
